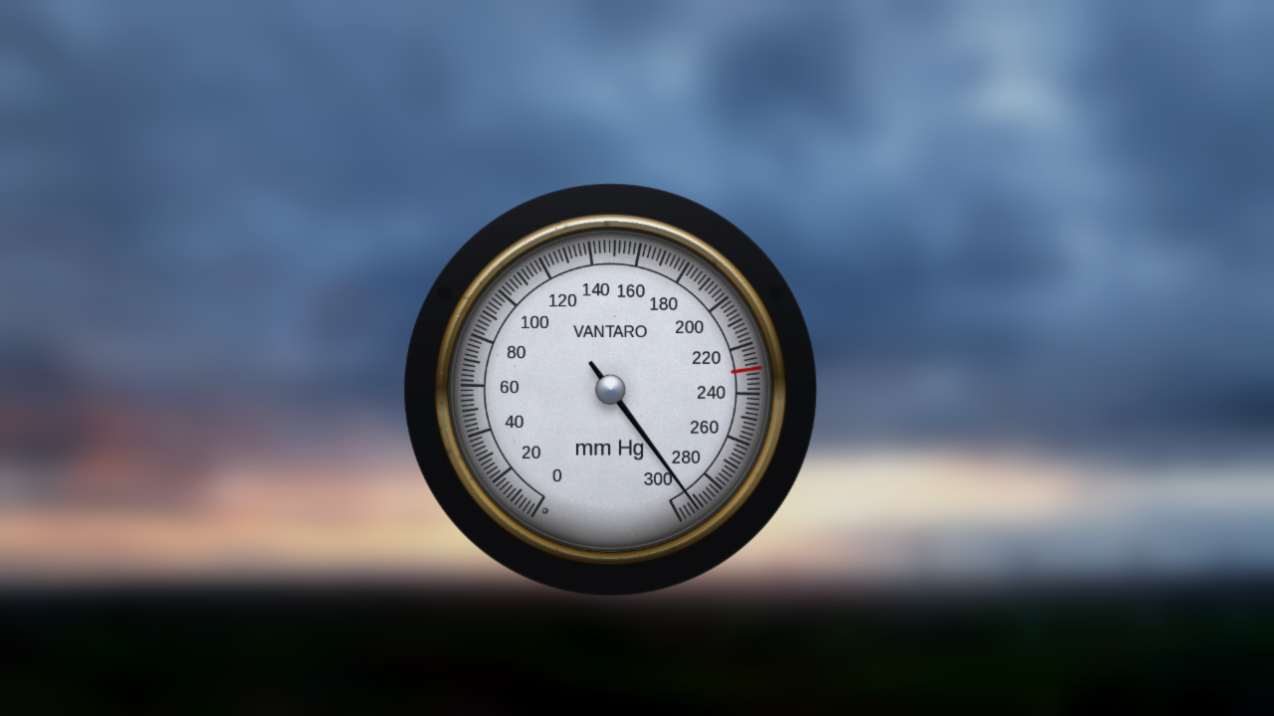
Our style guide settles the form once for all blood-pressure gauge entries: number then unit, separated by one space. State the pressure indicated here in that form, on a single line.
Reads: 292 mmHg
